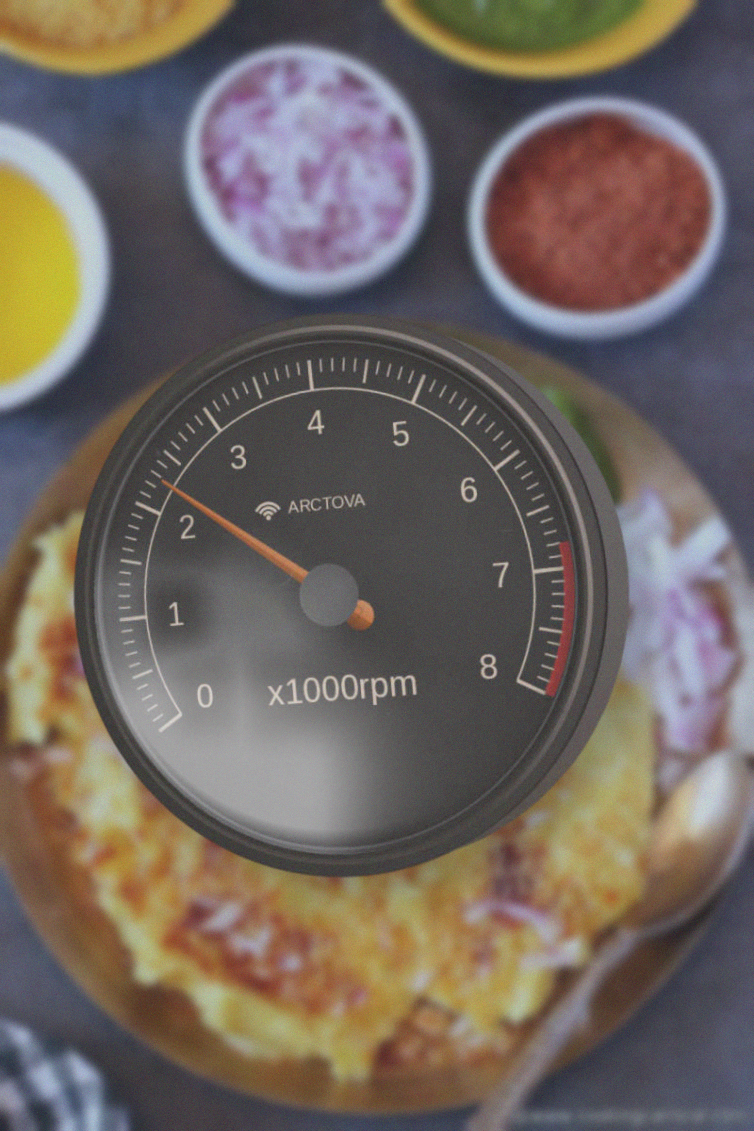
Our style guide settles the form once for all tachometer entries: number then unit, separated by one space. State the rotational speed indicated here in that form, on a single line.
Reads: 2300 rpm
